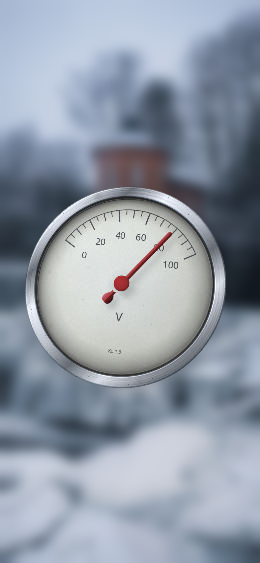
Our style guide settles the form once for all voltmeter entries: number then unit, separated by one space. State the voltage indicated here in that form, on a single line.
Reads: 80 V
